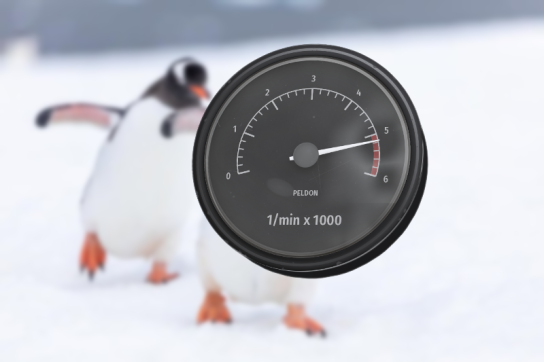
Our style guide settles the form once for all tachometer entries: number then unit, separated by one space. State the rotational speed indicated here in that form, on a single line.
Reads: 5200 rpm
